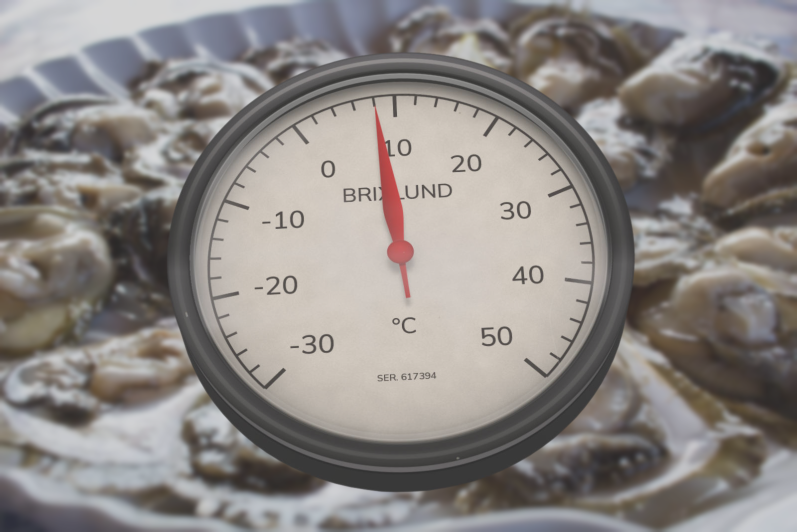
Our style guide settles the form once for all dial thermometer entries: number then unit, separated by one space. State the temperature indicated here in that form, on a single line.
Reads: 8 °C
